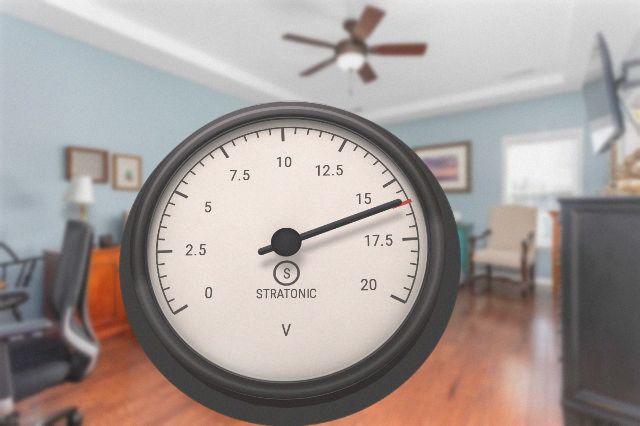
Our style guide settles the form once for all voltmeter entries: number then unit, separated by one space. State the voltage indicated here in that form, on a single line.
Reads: 16 V
